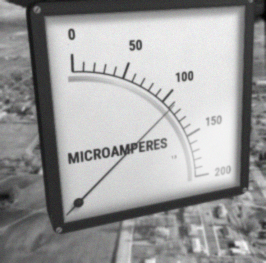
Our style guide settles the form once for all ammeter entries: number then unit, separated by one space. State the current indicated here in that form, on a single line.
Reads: 110 µA
